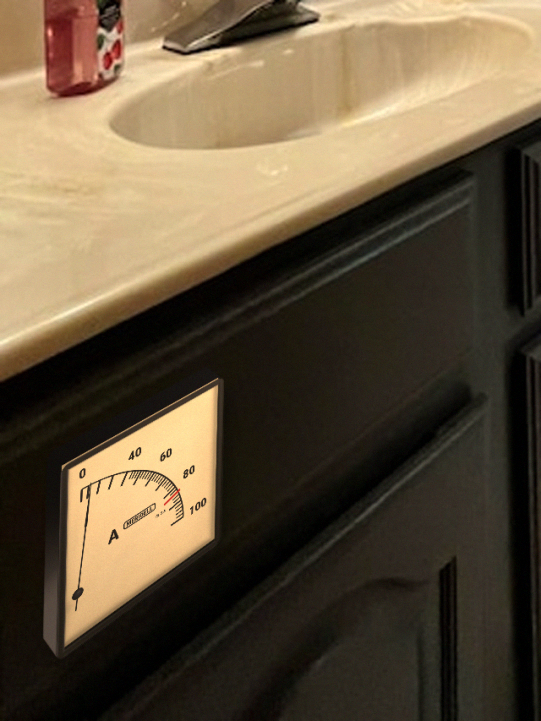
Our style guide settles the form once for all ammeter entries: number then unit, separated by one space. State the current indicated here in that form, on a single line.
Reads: 10 A
